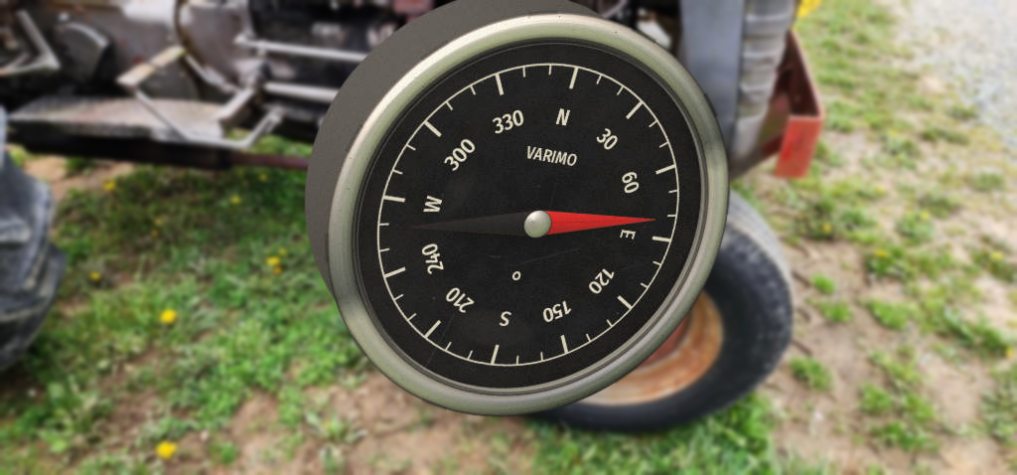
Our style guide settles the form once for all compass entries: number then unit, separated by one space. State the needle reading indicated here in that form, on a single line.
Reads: 80 °
